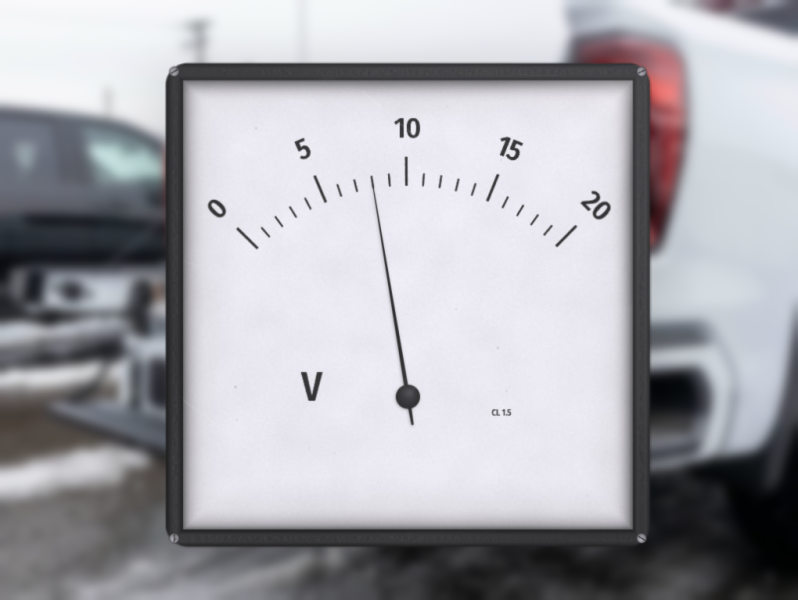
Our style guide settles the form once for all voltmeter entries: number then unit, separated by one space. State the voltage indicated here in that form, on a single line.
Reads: 8 V
